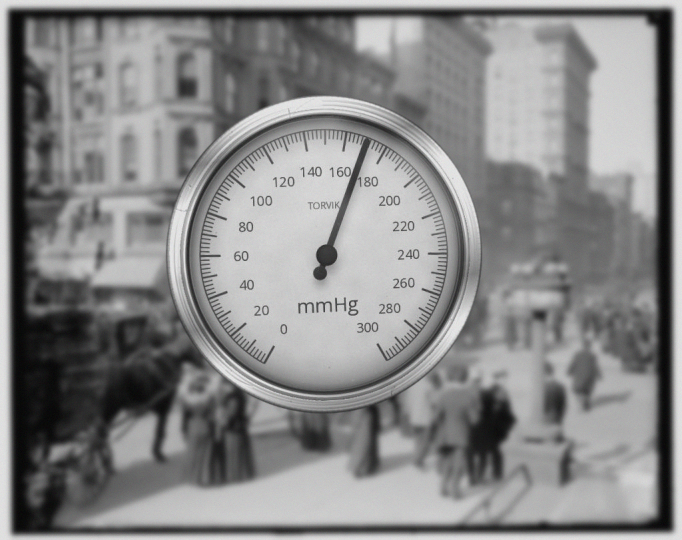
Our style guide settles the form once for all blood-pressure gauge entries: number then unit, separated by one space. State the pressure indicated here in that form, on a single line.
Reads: 170 mmHg
